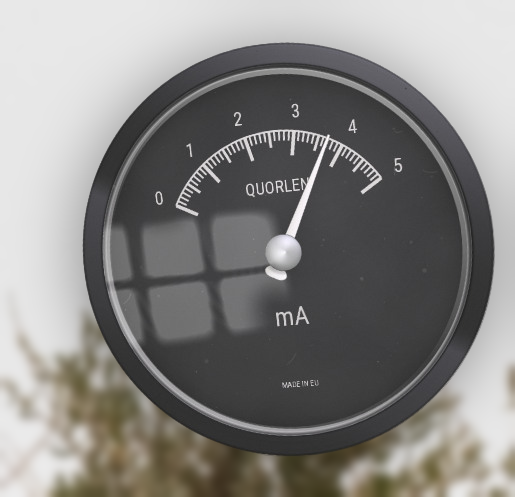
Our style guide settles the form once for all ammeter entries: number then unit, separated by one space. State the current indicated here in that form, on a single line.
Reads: 3.7 mA
